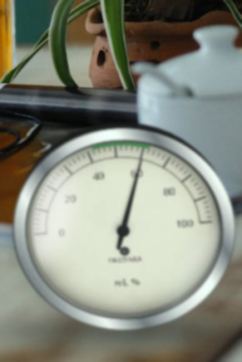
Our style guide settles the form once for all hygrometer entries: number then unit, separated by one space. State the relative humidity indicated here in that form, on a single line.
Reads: 60 %
